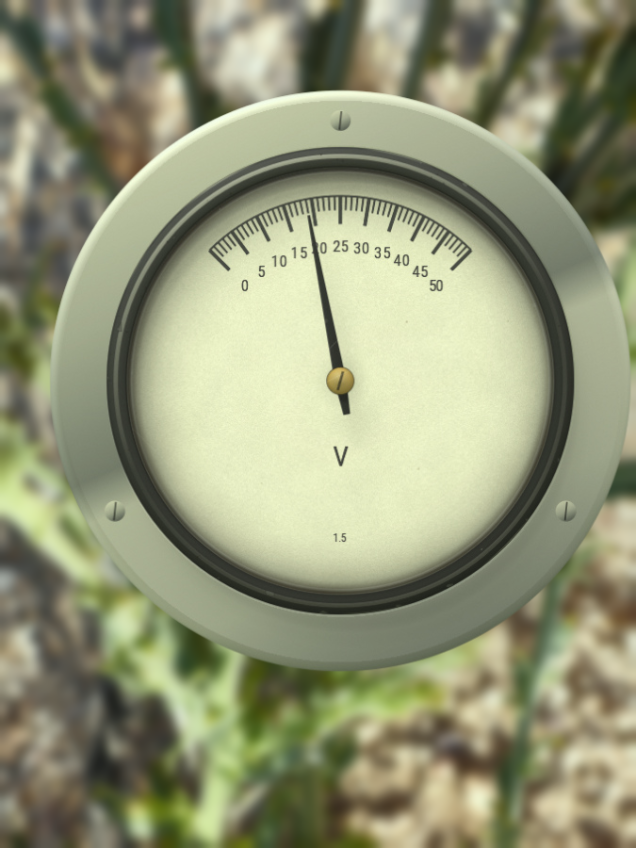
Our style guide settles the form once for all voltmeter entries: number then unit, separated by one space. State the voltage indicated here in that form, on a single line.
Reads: 19 V
